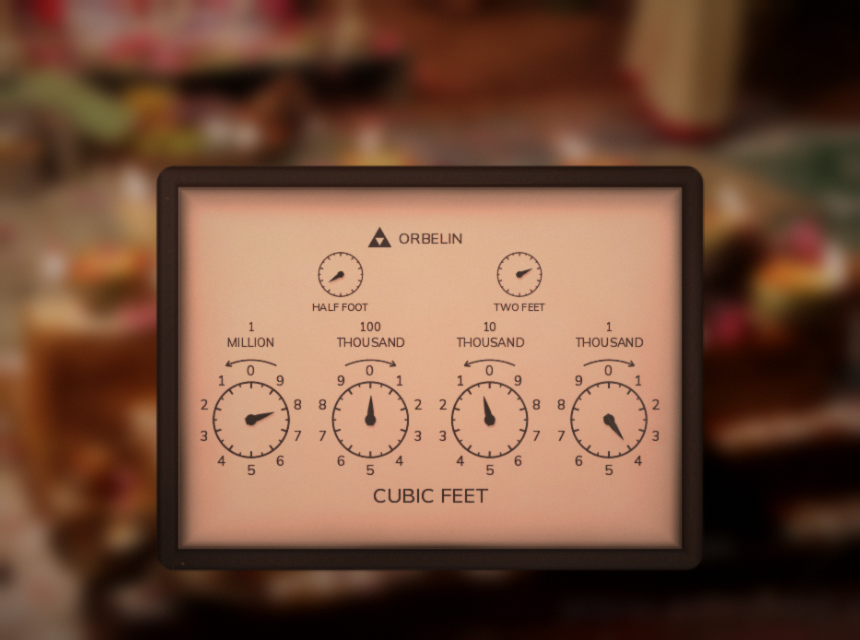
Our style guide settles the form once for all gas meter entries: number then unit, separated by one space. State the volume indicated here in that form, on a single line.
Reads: 800400 ft³
